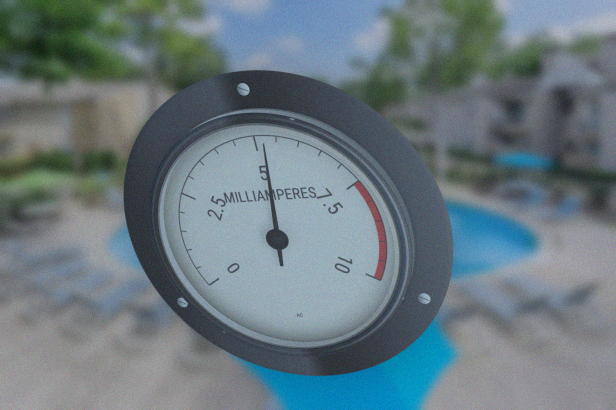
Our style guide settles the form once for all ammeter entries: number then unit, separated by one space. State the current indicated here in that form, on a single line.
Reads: 5.25 mA
